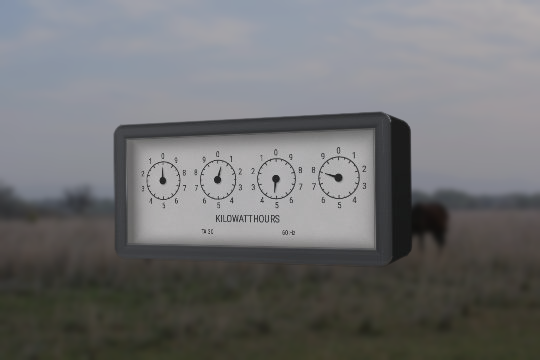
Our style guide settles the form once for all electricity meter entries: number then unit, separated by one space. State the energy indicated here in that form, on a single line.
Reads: 48 kWh
